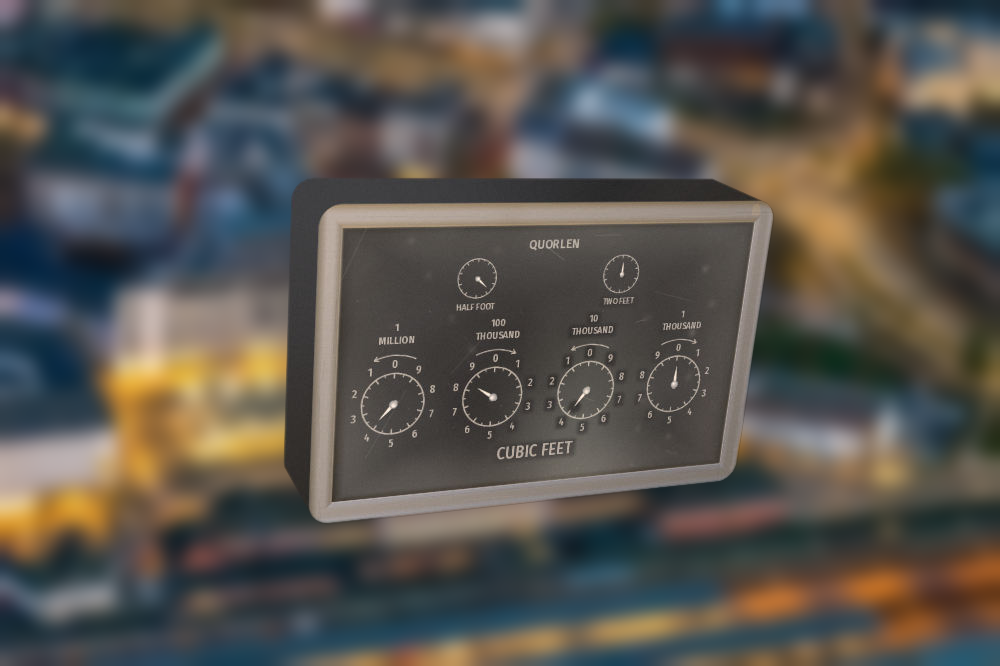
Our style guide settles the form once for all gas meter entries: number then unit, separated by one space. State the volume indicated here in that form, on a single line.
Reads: 384000 ft³
